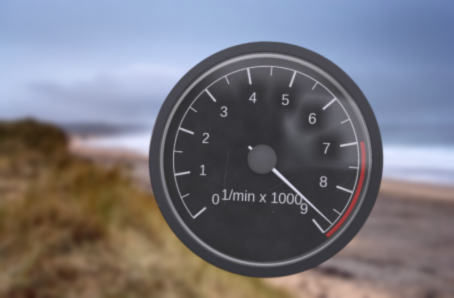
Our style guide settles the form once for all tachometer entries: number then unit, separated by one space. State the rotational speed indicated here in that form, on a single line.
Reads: 8750 rpm
